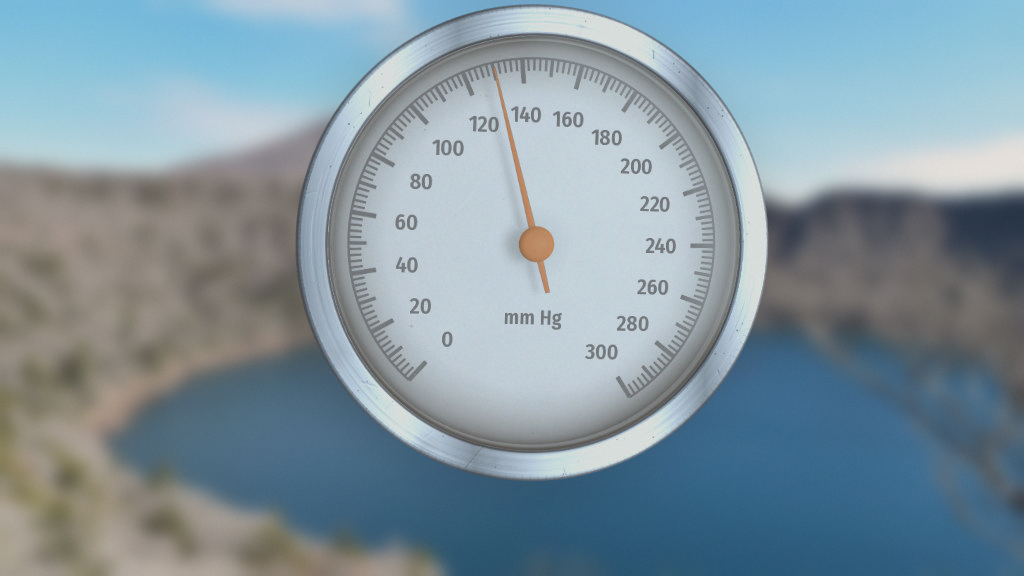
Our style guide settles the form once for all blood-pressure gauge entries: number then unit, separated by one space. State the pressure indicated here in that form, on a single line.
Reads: 130 mmHg
